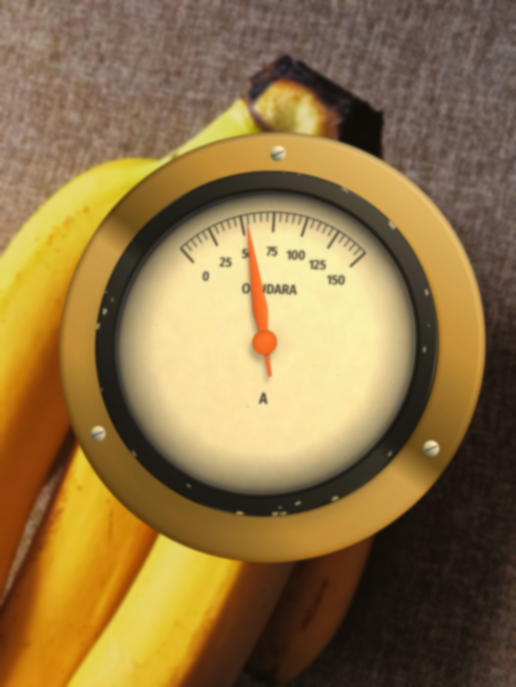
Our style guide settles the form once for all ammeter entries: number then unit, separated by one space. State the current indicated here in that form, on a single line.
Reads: 55 A
